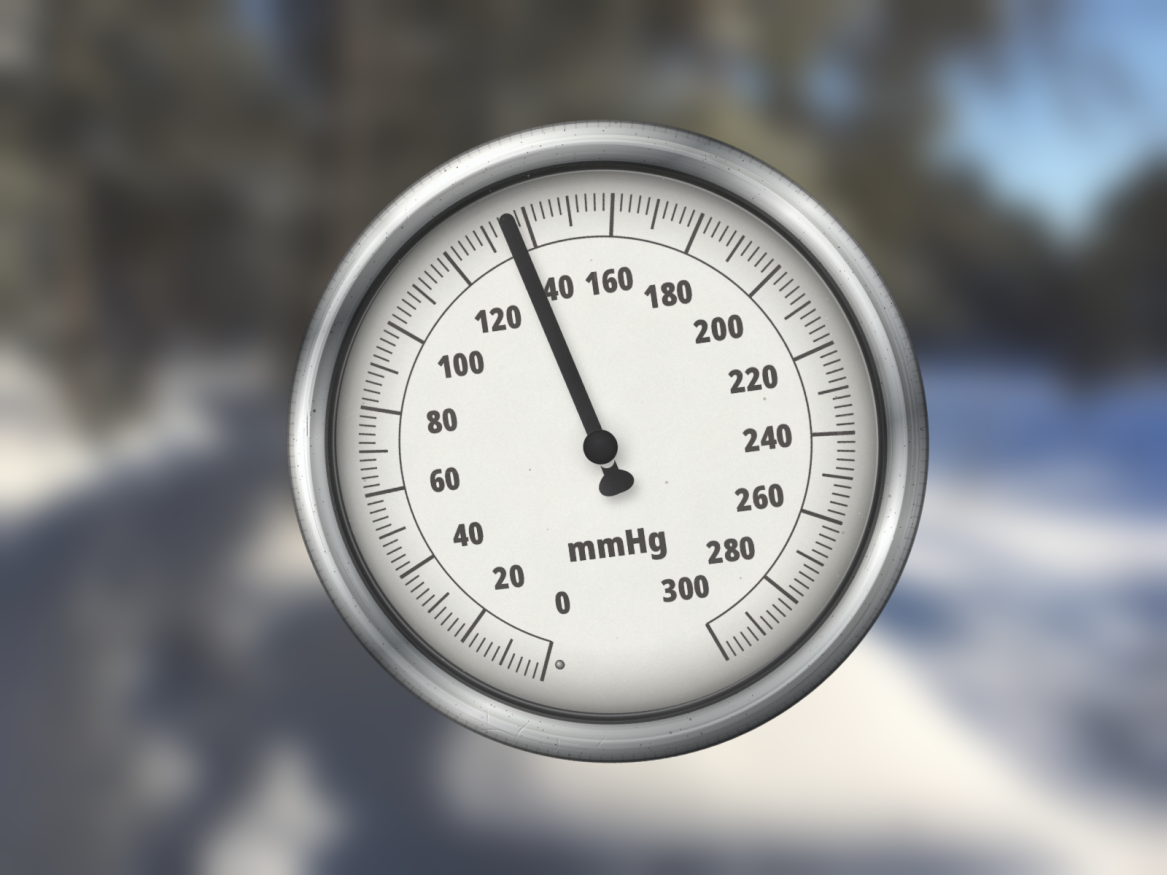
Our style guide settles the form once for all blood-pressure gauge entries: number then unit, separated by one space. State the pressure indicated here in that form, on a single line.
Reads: 136 mmHg
